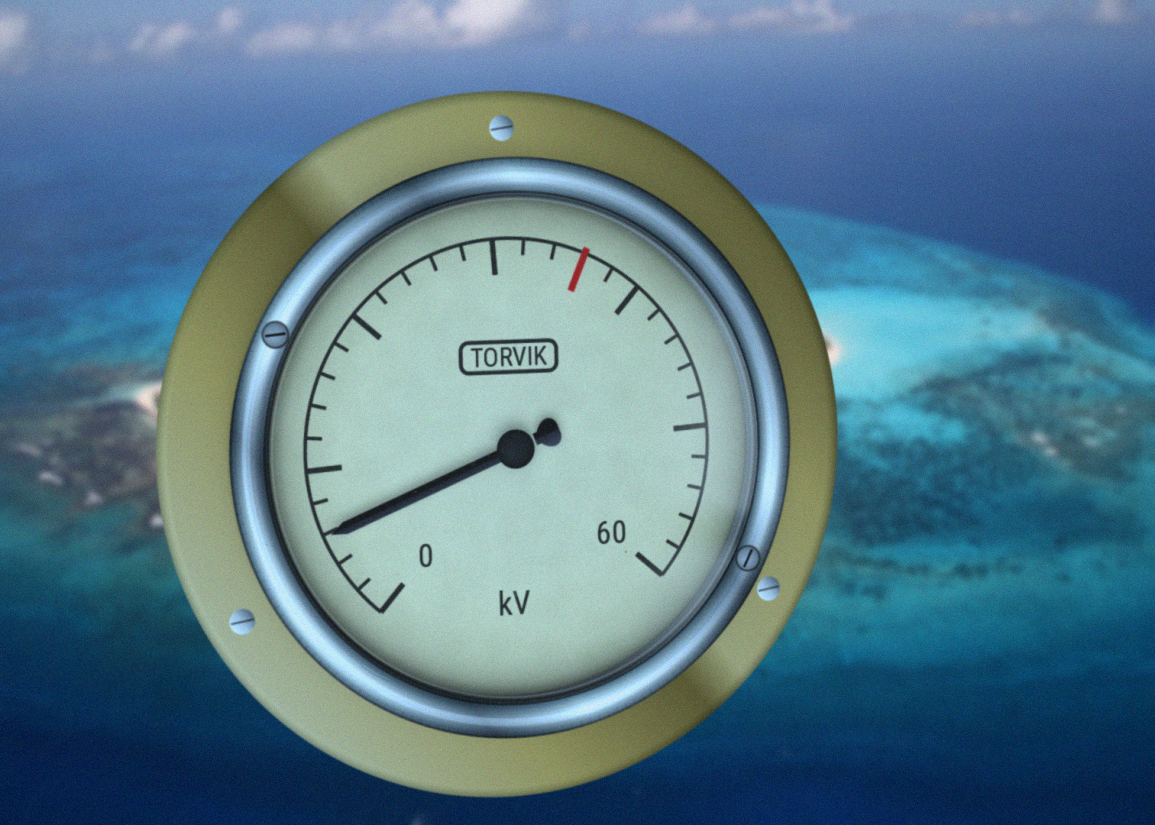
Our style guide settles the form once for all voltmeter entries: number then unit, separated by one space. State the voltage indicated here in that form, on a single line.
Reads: 6 kV
